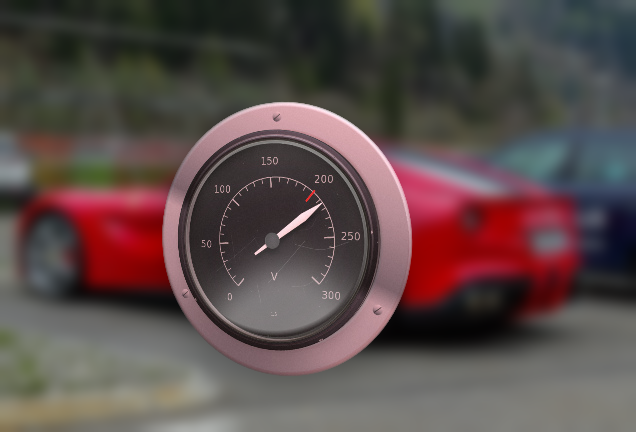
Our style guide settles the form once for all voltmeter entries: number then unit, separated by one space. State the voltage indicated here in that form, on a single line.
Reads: 215 V
